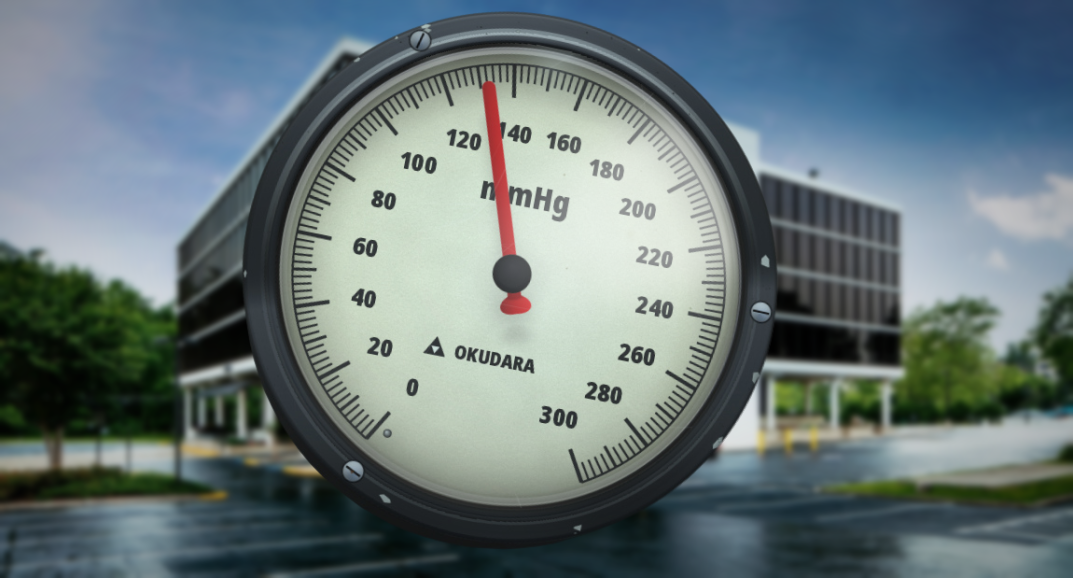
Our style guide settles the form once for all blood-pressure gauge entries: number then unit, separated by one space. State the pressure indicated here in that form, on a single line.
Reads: 132 mmHg
